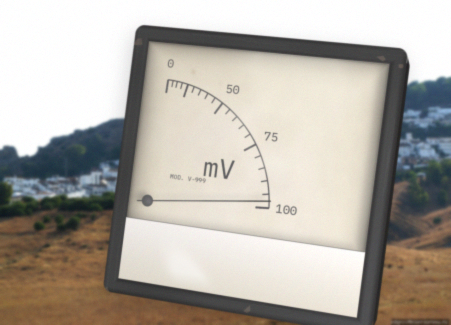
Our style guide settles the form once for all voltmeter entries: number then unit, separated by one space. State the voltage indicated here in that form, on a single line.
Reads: 97.5 mV
